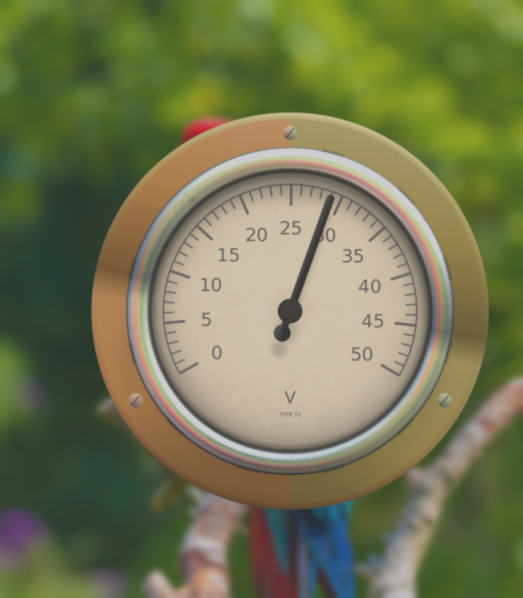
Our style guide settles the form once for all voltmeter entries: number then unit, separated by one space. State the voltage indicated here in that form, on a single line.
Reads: 29 V
